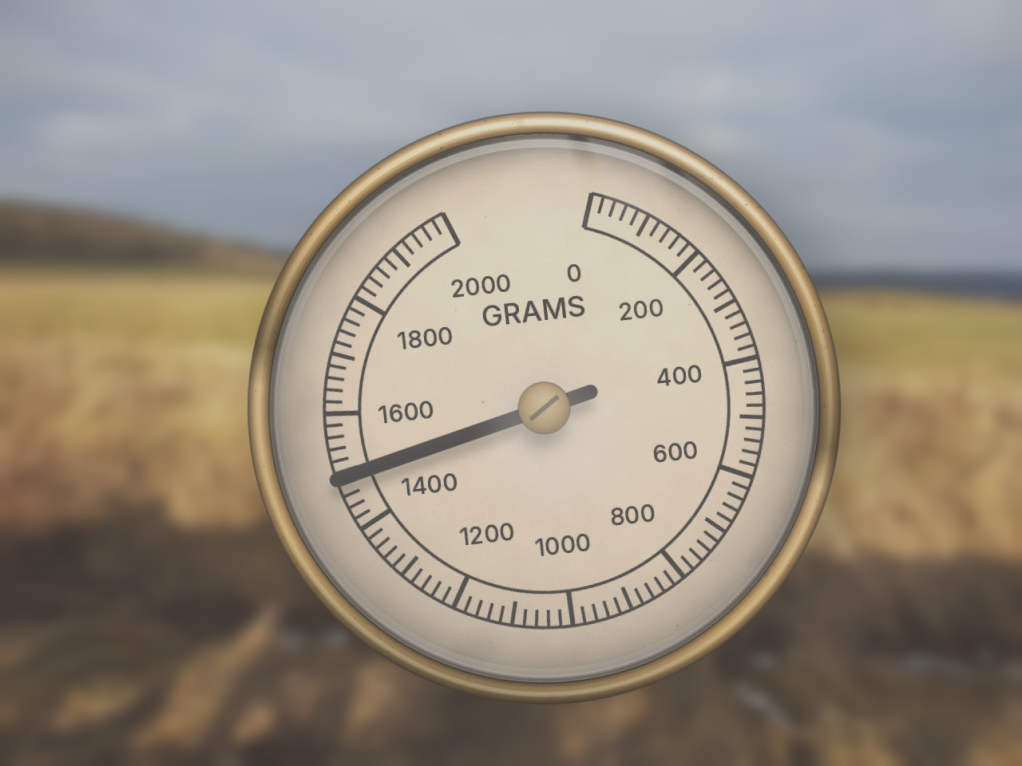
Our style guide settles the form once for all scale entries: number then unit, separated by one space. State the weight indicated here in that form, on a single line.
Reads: 1490 g
